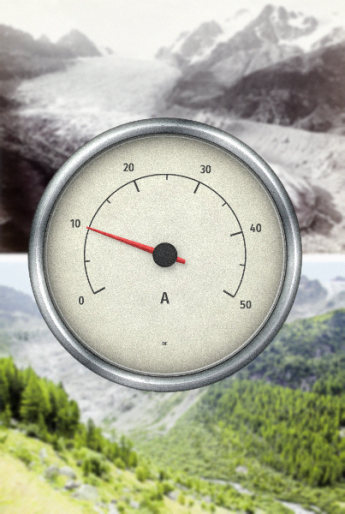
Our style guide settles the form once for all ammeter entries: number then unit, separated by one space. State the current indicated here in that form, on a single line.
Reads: 10 A
